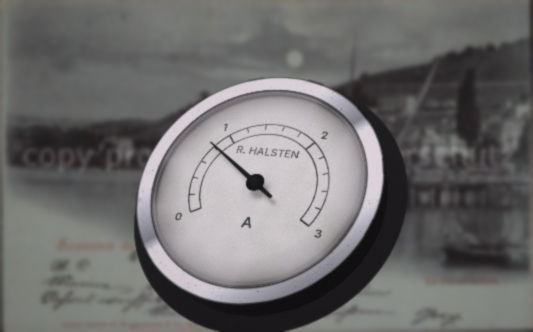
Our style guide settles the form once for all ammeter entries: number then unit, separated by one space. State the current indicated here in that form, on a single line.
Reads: 0.8 A
